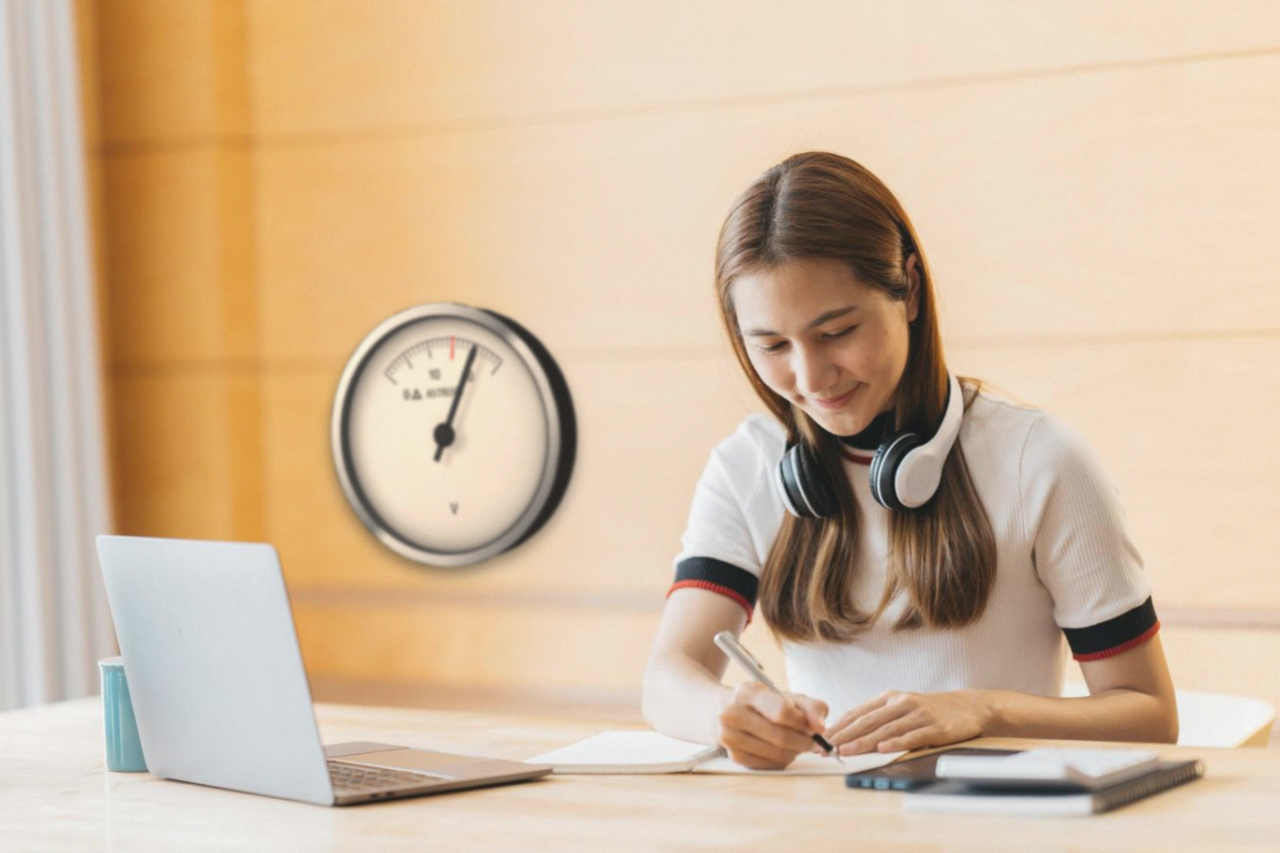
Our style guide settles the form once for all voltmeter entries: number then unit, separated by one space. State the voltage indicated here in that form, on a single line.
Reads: 20 V
